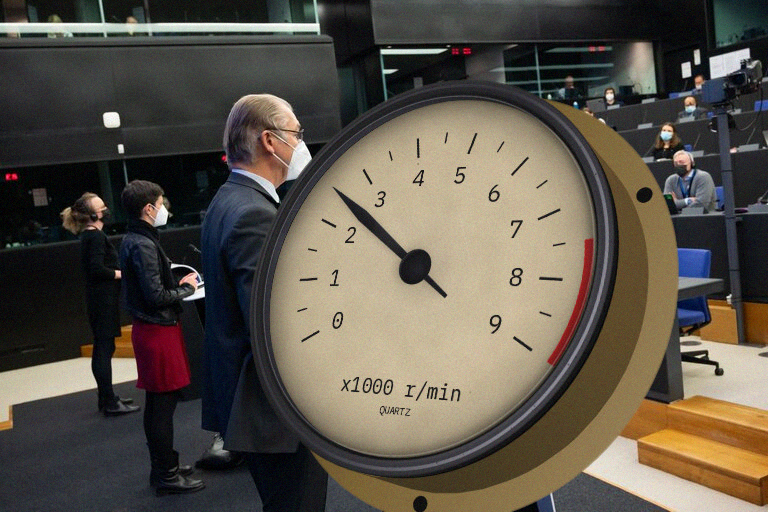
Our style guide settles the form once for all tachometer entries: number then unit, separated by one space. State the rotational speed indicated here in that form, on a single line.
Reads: 2500 rpm
